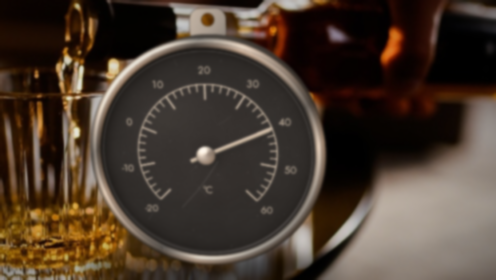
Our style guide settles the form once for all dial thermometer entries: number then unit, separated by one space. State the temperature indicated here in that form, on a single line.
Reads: 40 °C
